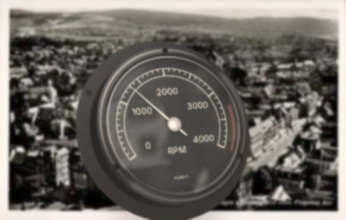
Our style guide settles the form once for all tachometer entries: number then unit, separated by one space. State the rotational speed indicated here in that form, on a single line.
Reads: 1300 rpm
